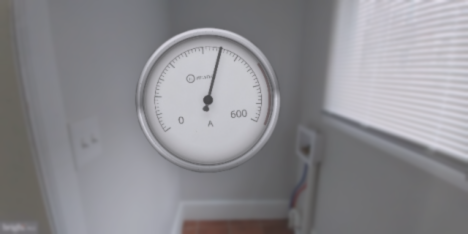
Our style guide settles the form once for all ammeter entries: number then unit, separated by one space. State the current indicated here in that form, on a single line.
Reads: 350 A
